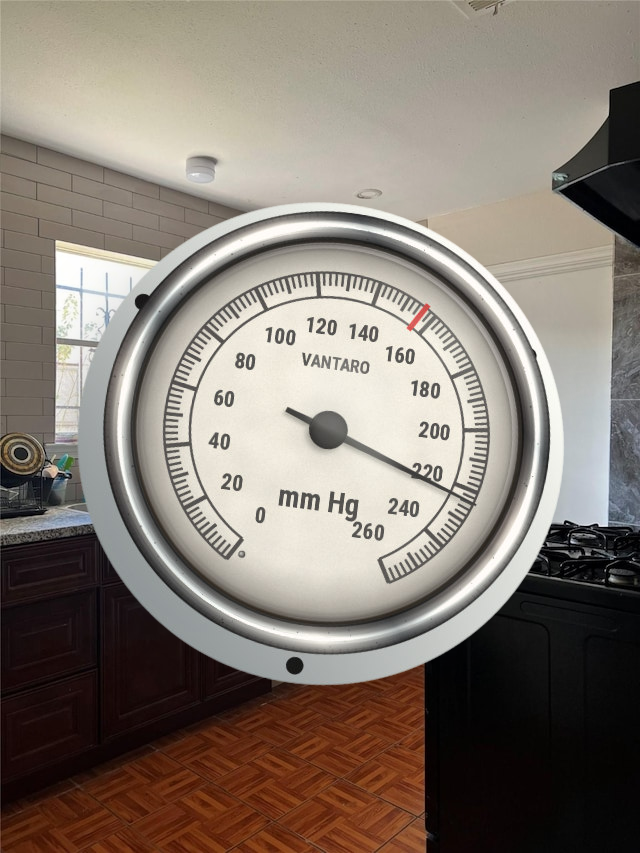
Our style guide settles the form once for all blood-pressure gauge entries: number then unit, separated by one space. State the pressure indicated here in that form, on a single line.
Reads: 224 mmHg
